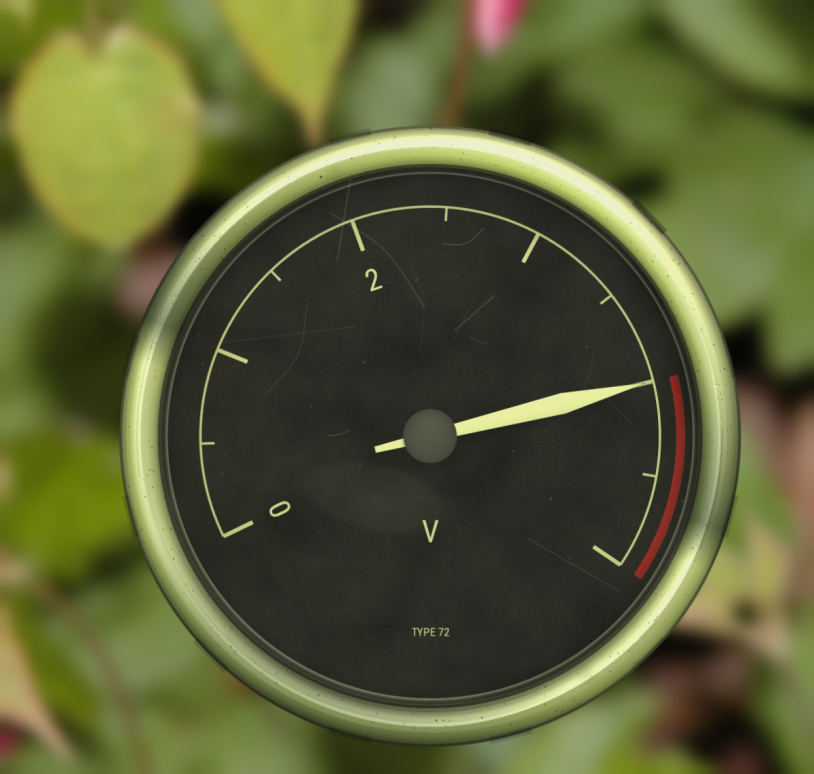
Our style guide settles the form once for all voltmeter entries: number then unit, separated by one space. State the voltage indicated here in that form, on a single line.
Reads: 4 V
